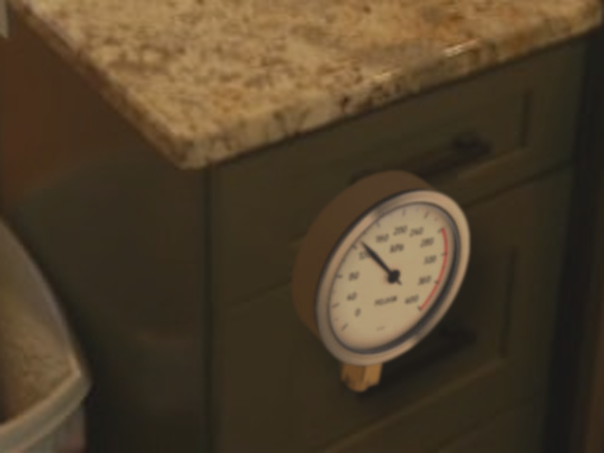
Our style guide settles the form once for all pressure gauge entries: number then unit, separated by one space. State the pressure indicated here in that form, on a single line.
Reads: 130 kPa
